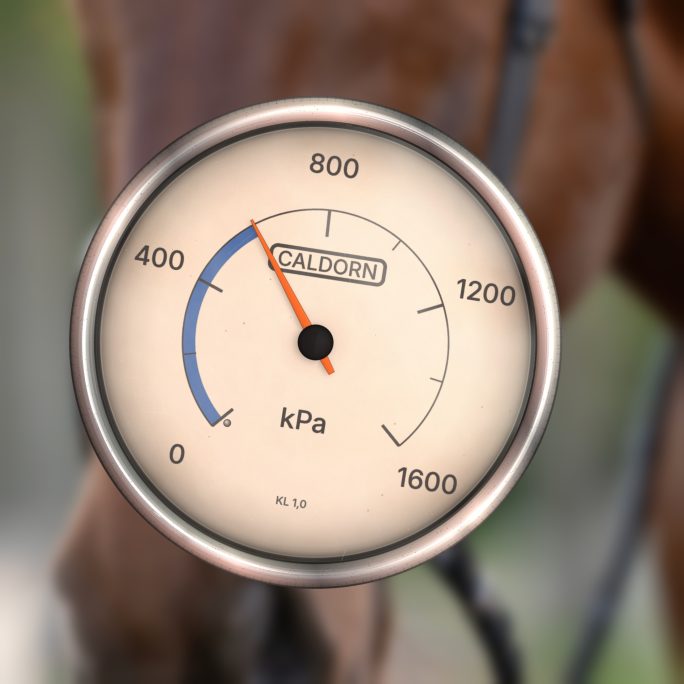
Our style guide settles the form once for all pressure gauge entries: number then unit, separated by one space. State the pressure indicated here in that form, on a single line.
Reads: 600 kPa
